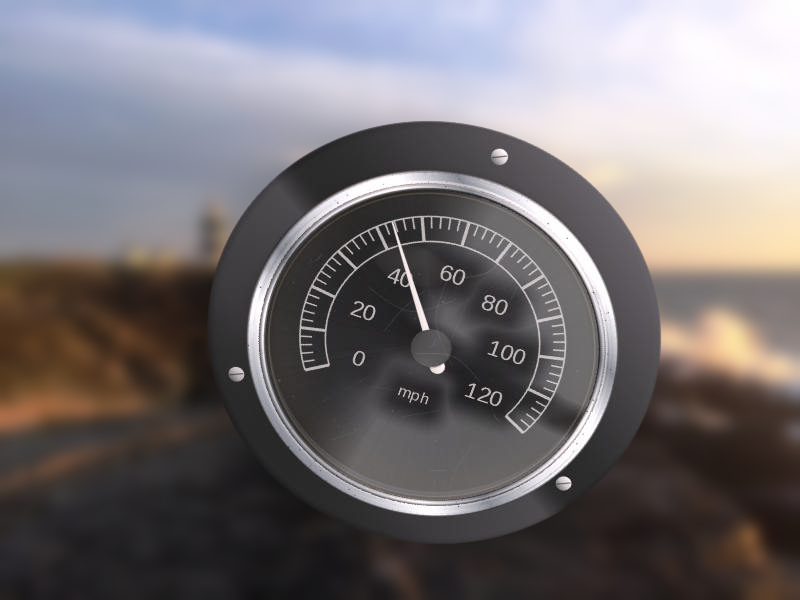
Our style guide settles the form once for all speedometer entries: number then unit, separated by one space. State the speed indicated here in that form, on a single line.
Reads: 44 mph
